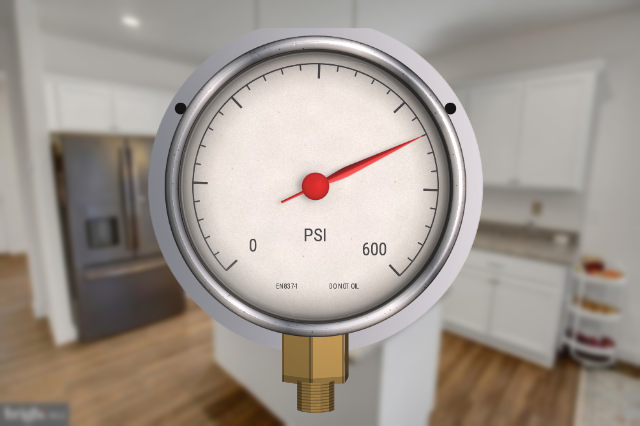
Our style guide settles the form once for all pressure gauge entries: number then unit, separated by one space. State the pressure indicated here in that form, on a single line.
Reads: 440 psi
